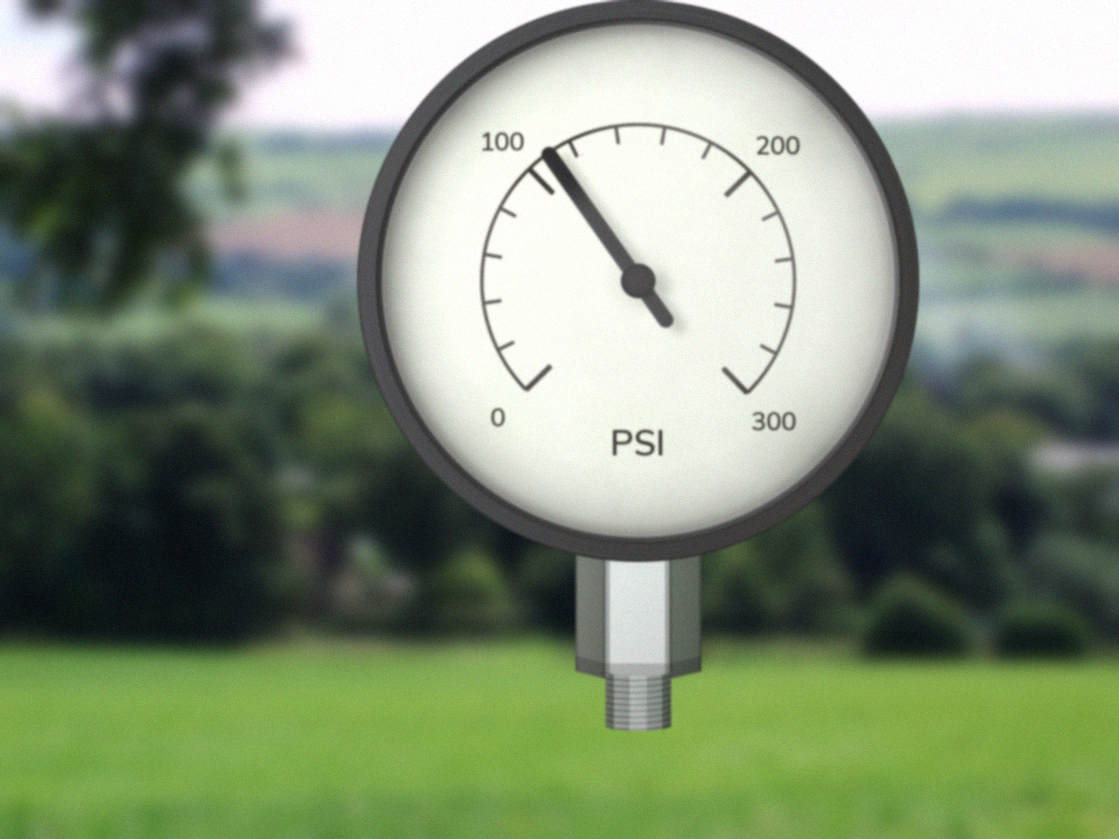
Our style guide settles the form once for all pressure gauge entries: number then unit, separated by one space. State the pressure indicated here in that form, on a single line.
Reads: 110 psi
